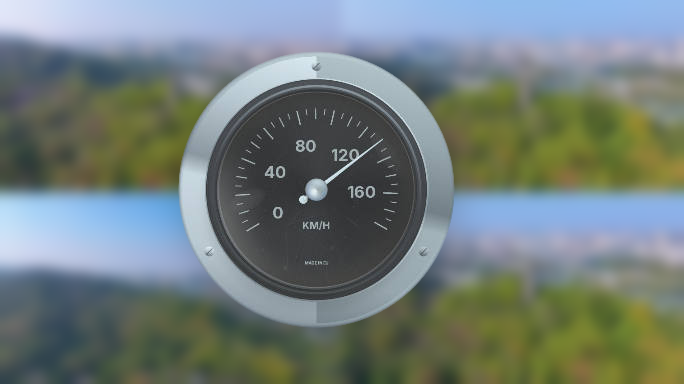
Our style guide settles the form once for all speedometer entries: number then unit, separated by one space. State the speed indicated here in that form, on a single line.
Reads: 130 km/h
